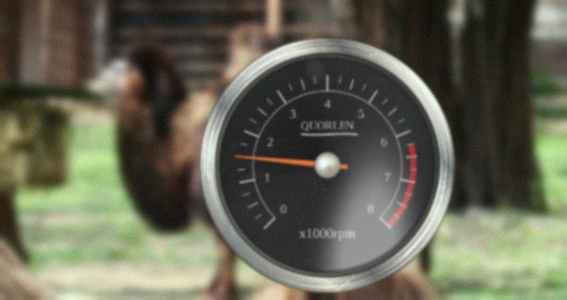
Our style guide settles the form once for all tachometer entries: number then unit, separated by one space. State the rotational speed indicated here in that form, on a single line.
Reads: 1500 rpm
